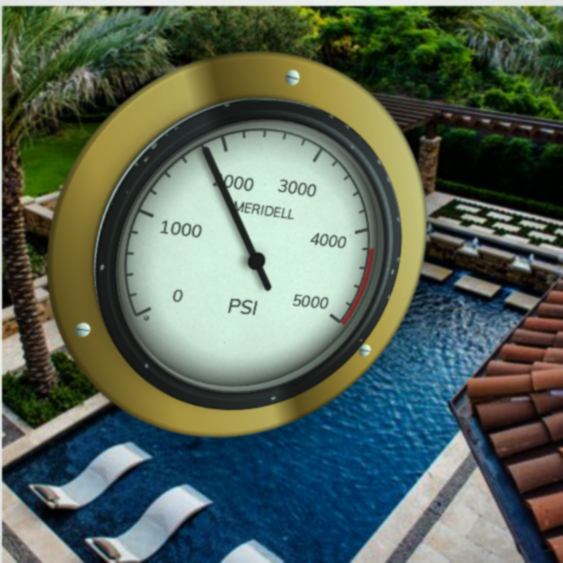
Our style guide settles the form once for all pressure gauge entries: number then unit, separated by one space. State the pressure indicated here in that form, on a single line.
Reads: 1800 psi
